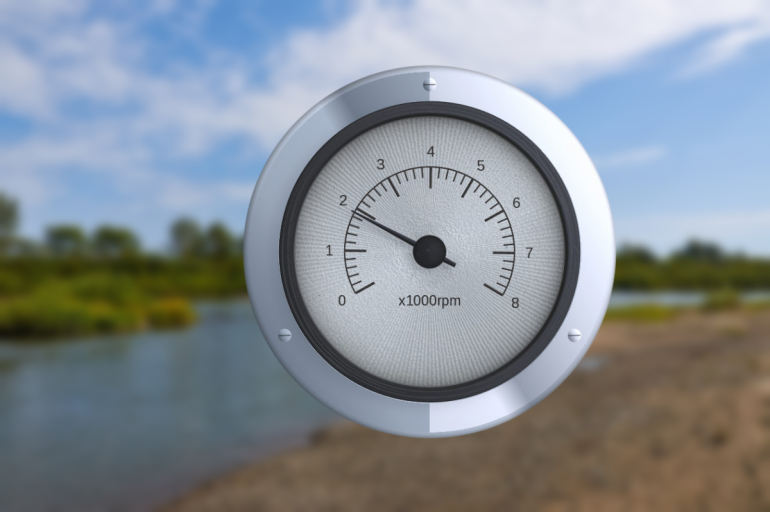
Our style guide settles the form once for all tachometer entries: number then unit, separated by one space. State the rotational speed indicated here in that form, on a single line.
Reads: 1900 rpm
